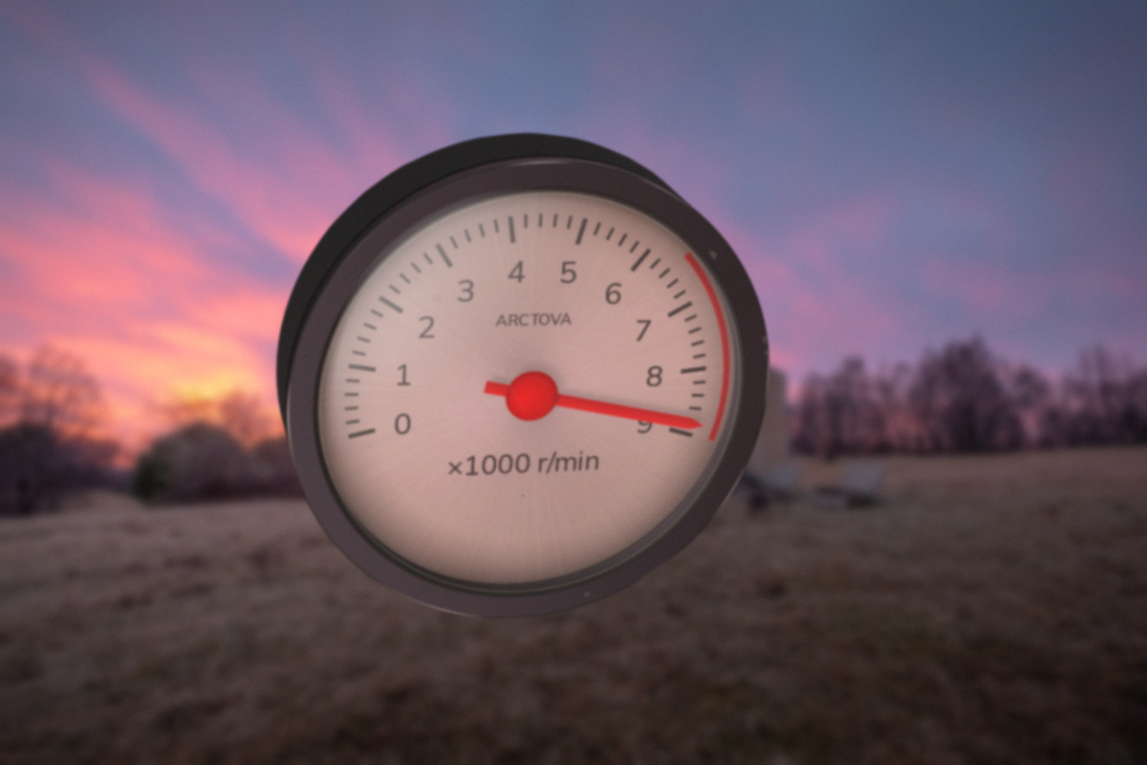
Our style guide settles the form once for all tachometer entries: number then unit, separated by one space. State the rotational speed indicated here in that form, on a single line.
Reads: 8800 rpm
